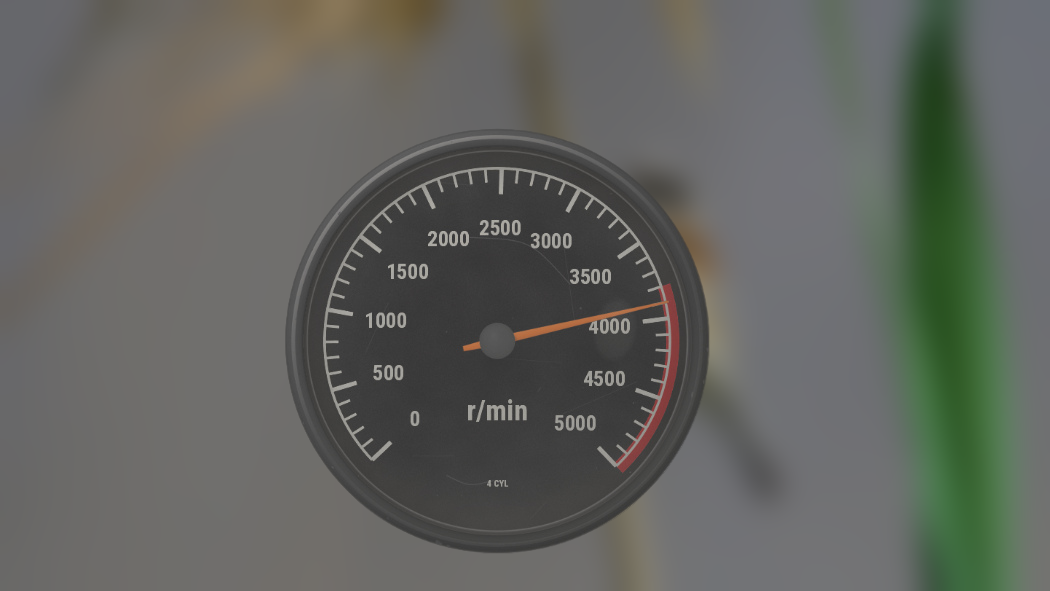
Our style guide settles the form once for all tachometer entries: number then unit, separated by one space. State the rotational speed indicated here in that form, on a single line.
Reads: 3900 rpm
